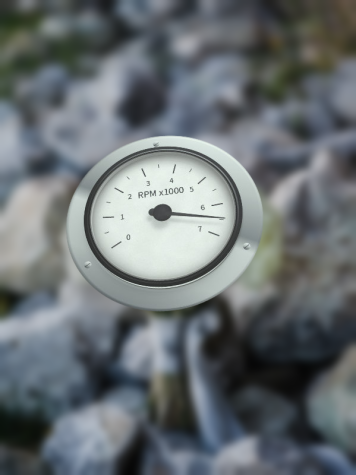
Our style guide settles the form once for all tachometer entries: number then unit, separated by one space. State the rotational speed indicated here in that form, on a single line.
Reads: 6500 rpm
